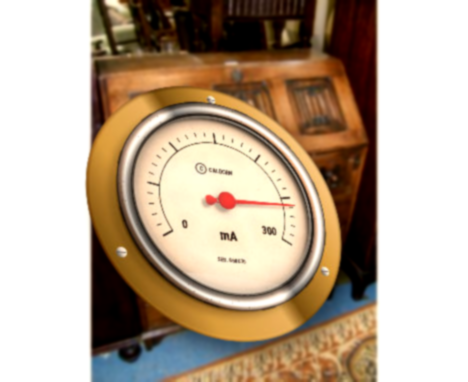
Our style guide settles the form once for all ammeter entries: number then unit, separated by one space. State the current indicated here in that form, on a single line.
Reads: 260 mA
